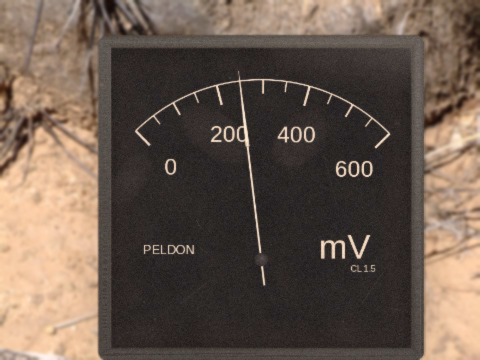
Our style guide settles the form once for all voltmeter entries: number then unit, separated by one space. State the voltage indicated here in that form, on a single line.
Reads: 250 mV
